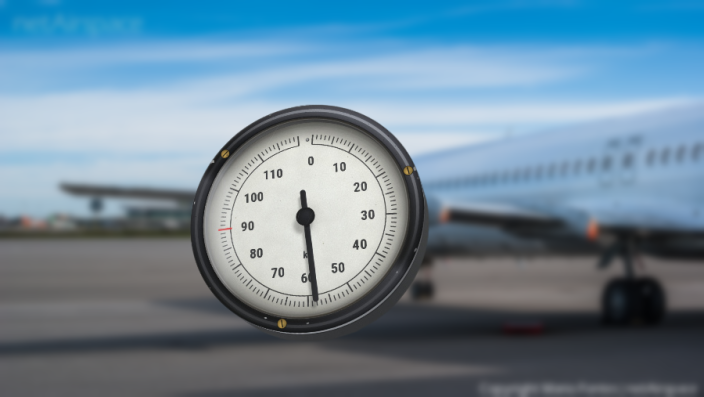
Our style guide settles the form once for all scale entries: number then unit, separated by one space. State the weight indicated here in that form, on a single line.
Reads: 58 kg
